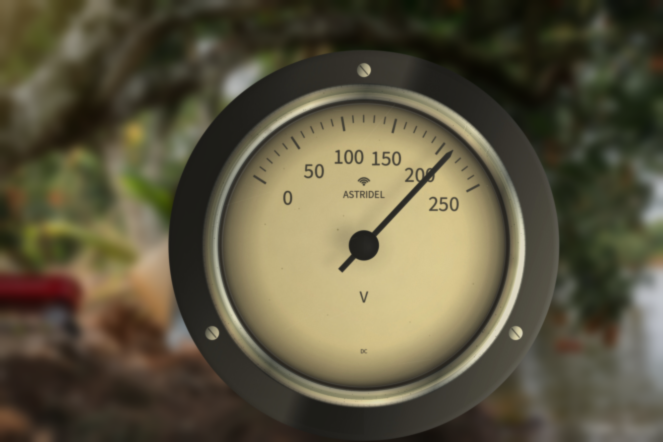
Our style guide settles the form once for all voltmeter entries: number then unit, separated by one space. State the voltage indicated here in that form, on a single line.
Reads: 210 V
